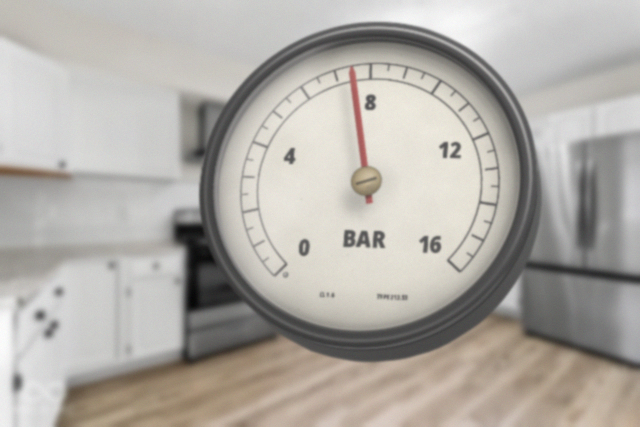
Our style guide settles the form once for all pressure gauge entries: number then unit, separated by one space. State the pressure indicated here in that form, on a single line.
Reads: 7.5 bar
